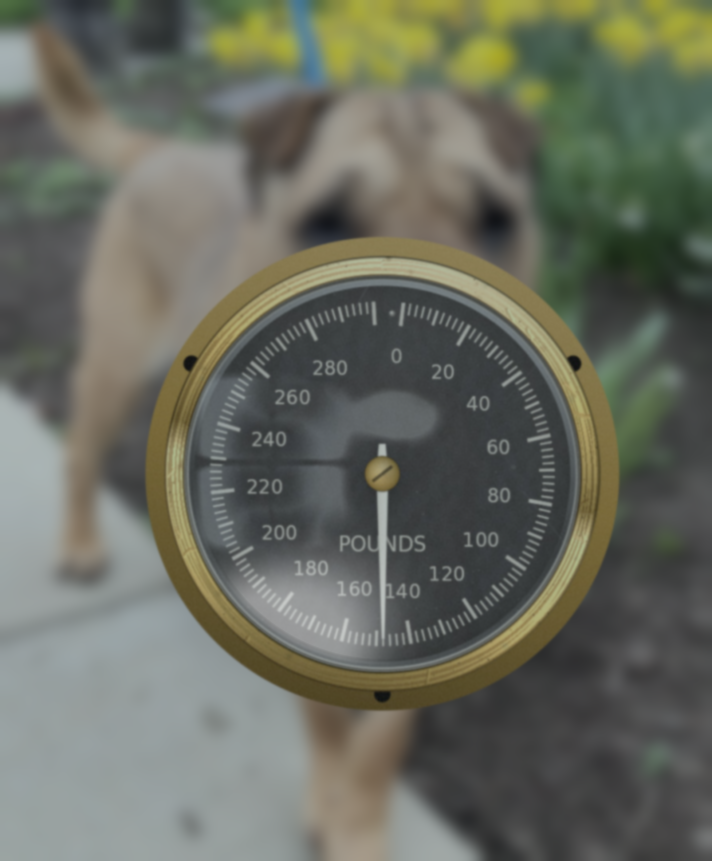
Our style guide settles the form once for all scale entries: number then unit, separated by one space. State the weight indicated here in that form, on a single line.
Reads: 148 lb
